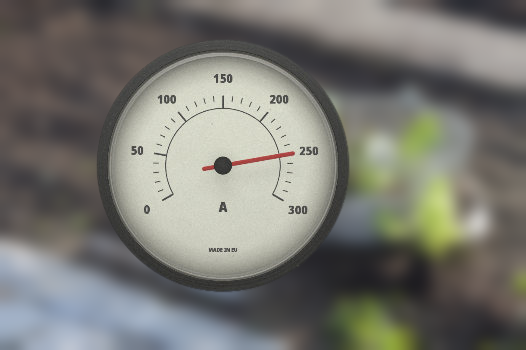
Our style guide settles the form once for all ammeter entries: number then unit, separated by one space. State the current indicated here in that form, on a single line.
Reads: 250 A
